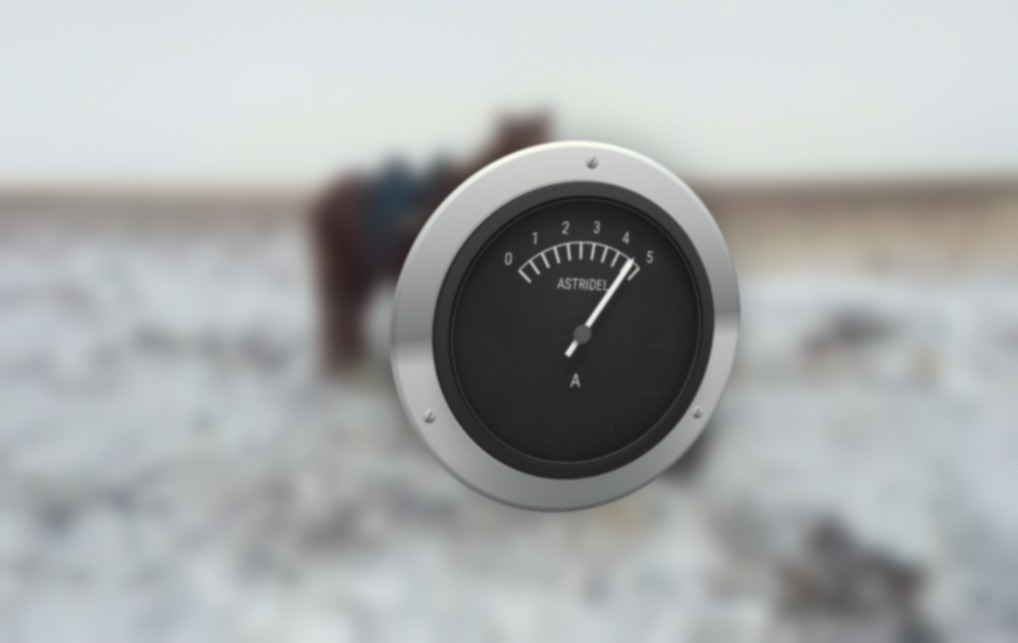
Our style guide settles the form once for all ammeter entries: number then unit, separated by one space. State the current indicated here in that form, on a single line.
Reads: 4.5 A
